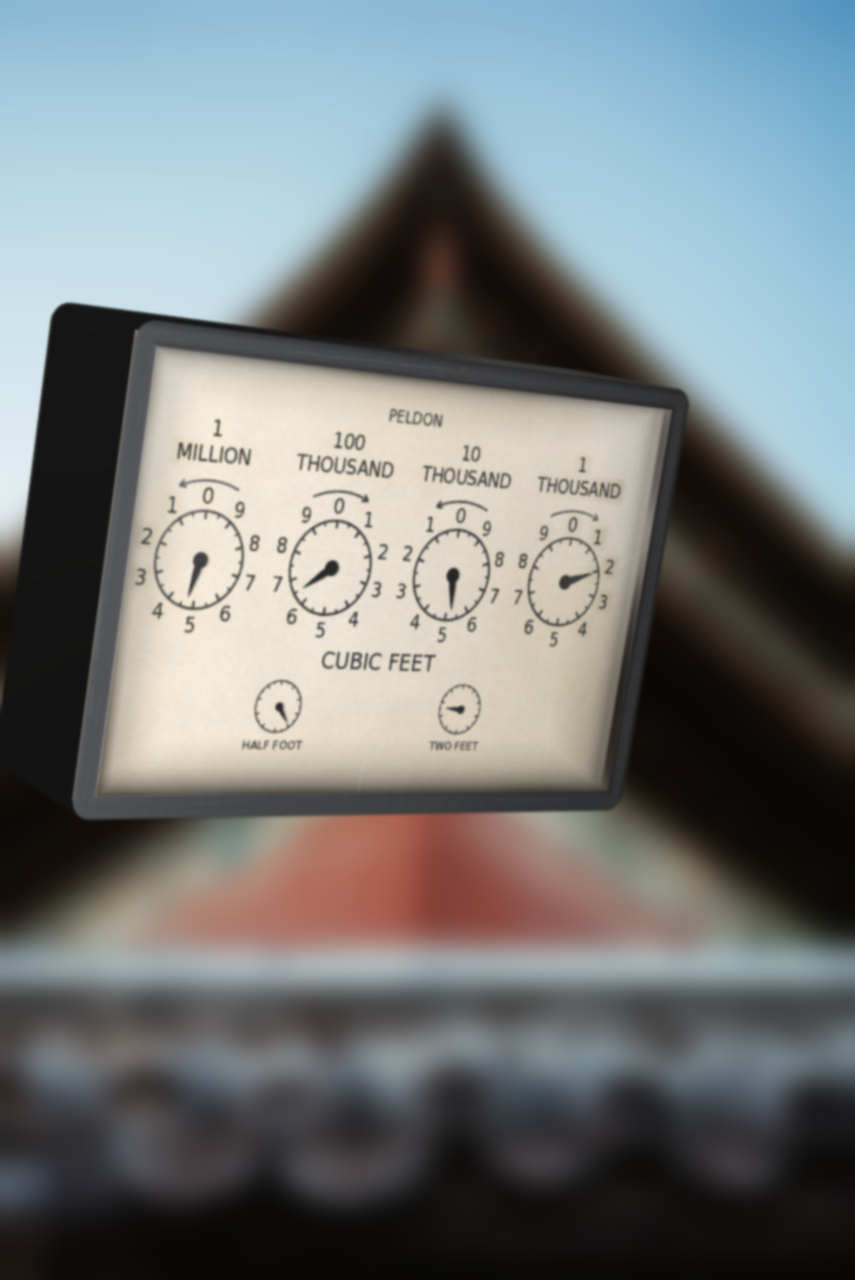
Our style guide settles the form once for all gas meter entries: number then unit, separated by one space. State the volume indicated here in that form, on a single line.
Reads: 465200 ft³
